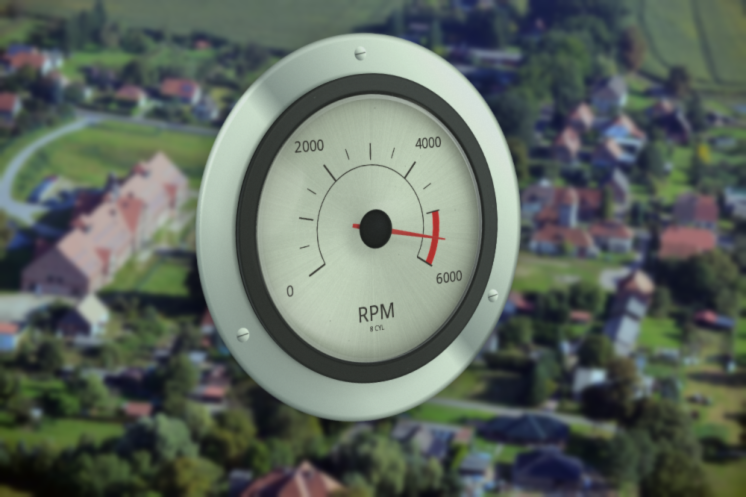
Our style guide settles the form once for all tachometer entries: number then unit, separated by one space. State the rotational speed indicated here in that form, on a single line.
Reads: 5500 rpm
